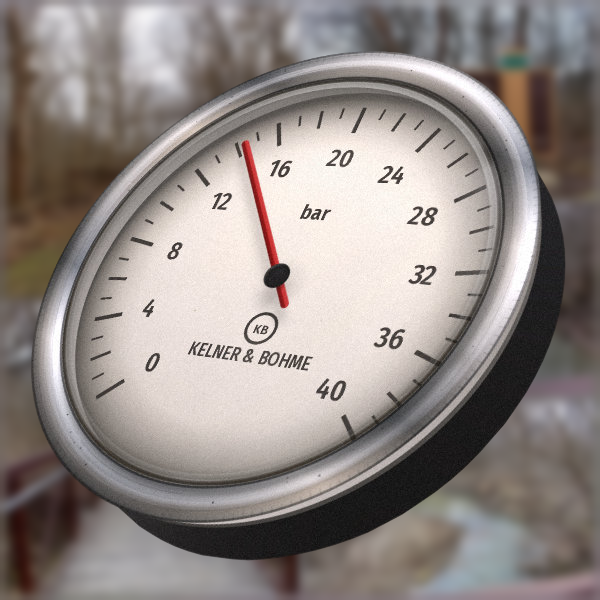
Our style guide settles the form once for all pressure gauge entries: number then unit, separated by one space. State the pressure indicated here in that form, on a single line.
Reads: 14.5 bar
